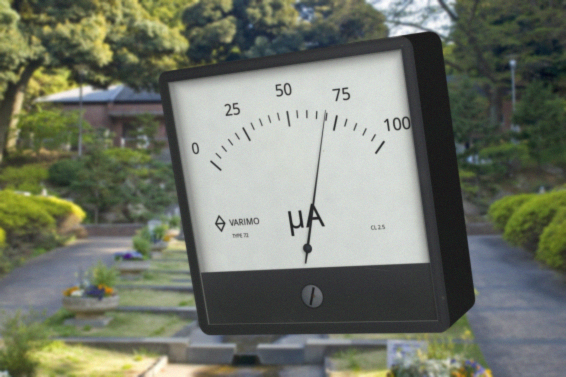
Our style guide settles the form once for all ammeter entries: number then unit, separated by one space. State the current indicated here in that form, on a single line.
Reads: 70 µA
